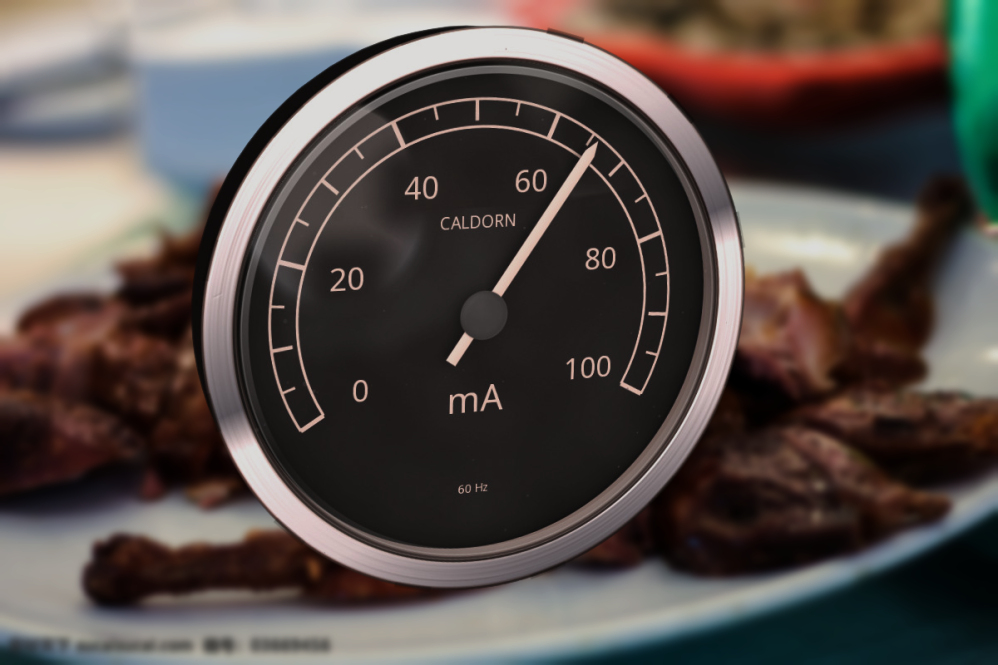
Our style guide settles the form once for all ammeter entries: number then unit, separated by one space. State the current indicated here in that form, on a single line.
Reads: 65 mA
